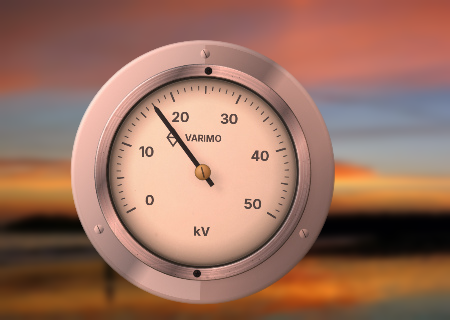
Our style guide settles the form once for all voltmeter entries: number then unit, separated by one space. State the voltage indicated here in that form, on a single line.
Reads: 17 kV
